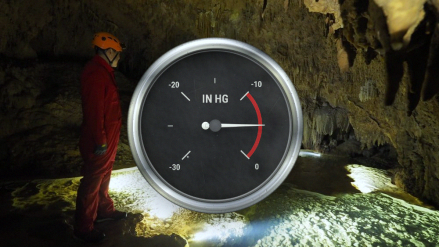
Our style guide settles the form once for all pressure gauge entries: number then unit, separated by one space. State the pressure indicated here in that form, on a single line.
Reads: -5 inHg
